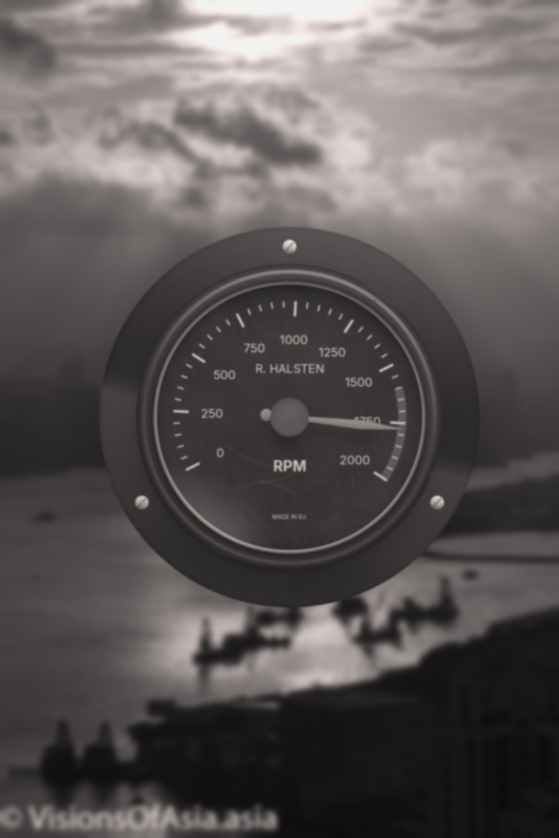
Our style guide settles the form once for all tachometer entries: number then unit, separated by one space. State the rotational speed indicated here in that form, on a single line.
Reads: 1775 rpm
